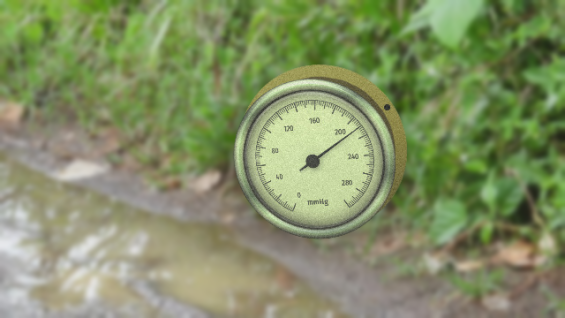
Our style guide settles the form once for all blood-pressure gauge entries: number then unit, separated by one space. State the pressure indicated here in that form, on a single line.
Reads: 210 mmHg
